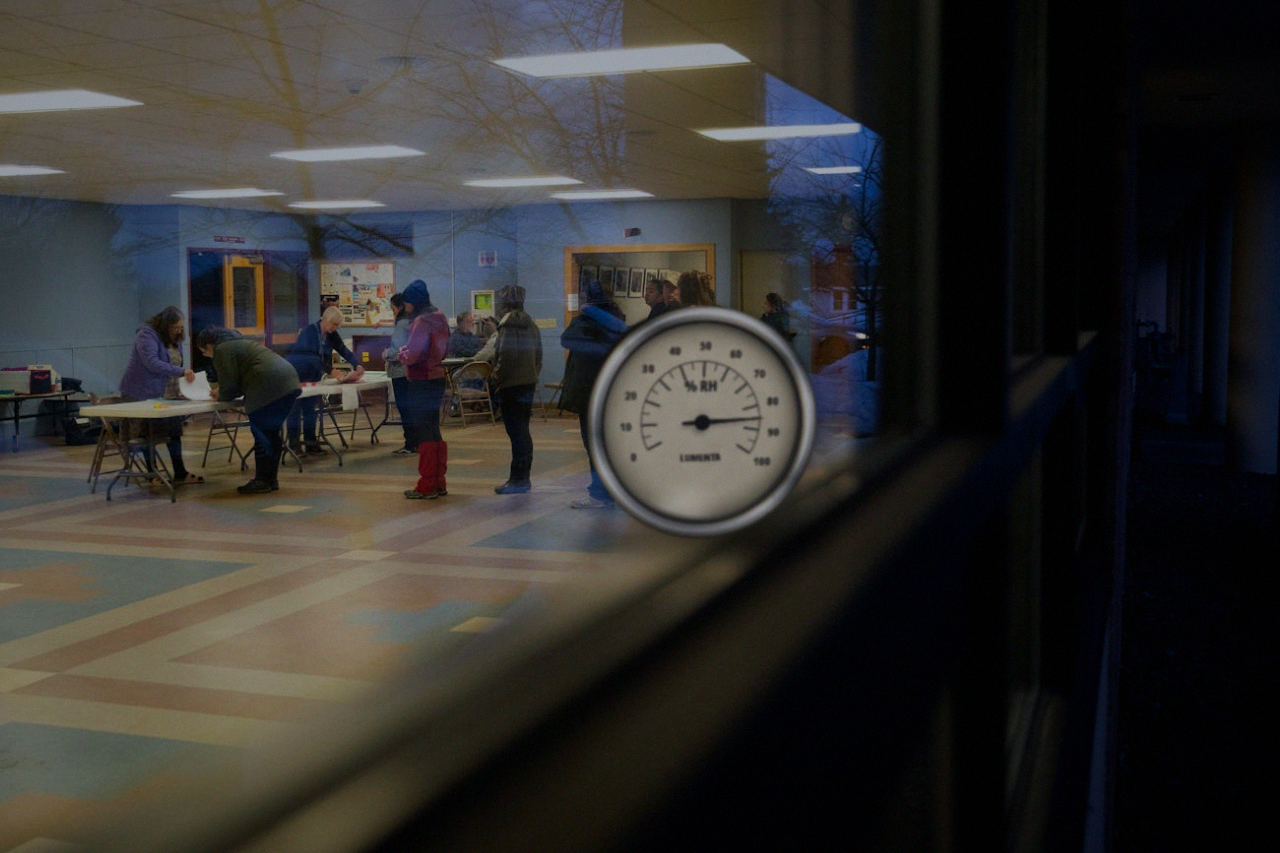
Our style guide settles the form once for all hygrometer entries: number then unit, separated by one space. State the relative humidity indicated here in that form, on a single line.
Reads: 85 %
